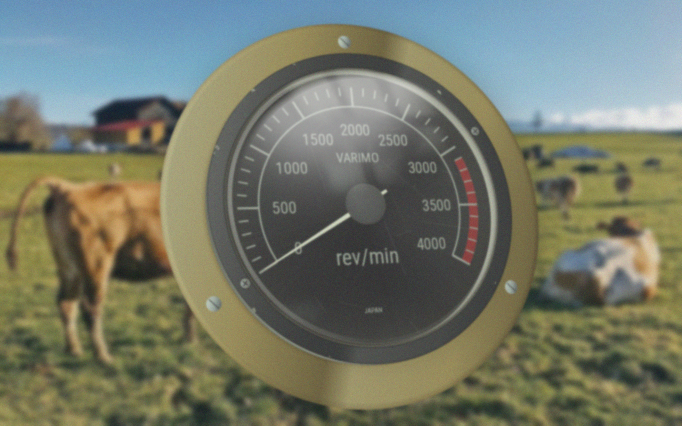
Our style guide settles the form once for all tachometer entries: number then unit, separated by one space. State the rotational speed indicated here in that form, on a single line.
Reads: 0 rpm
